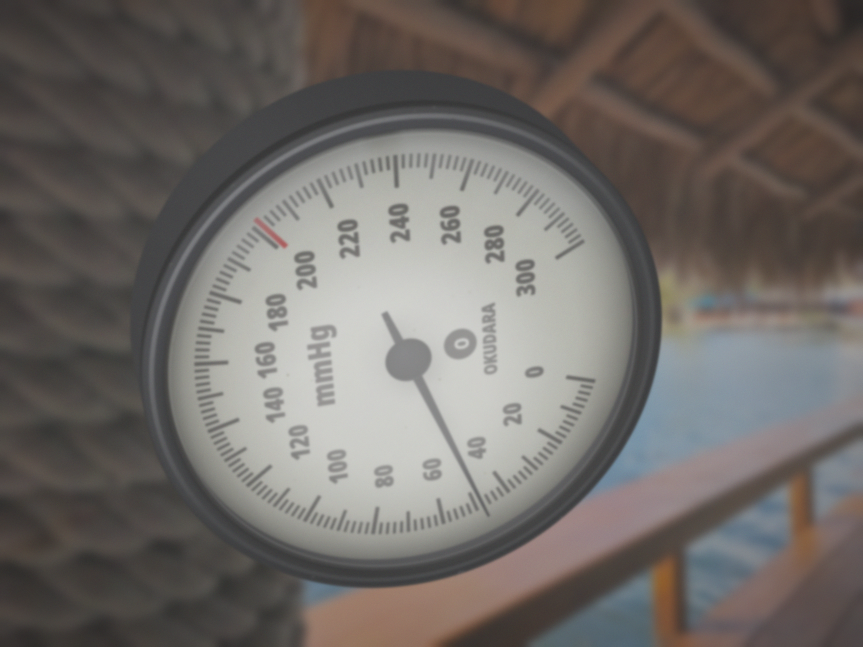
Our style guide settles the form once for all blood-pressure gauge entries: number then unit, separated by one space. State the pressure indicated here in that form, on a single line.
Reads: 48 mmHg
